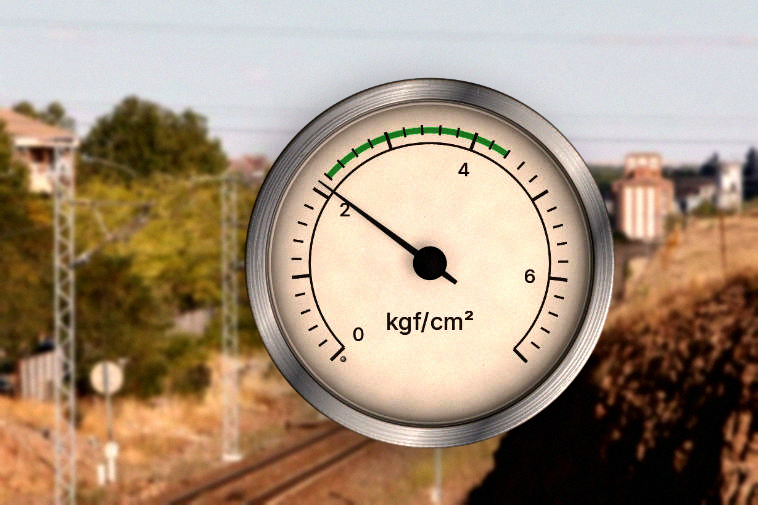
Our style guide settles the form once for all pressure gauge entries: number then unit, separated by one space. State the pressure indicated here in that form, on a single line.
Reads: 2.1 kg/cm²
